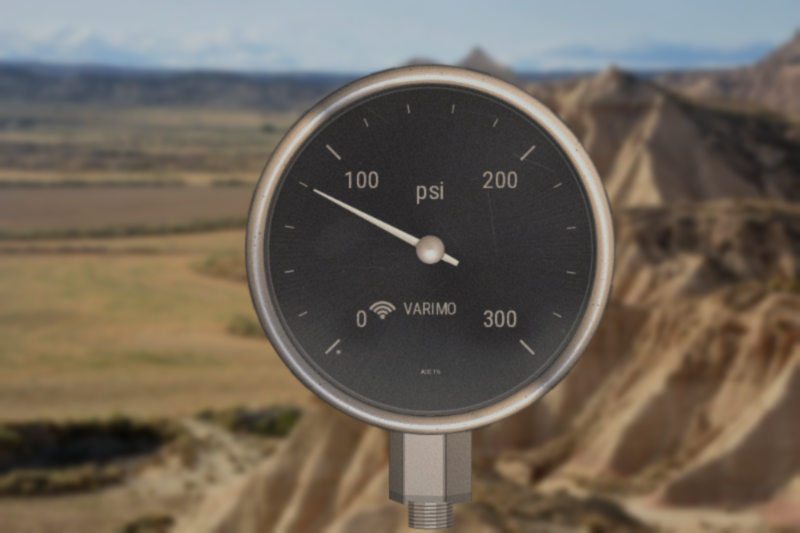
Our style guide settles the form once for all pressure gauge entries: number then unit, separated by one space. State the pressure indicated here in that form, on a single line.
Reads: 80 psi
